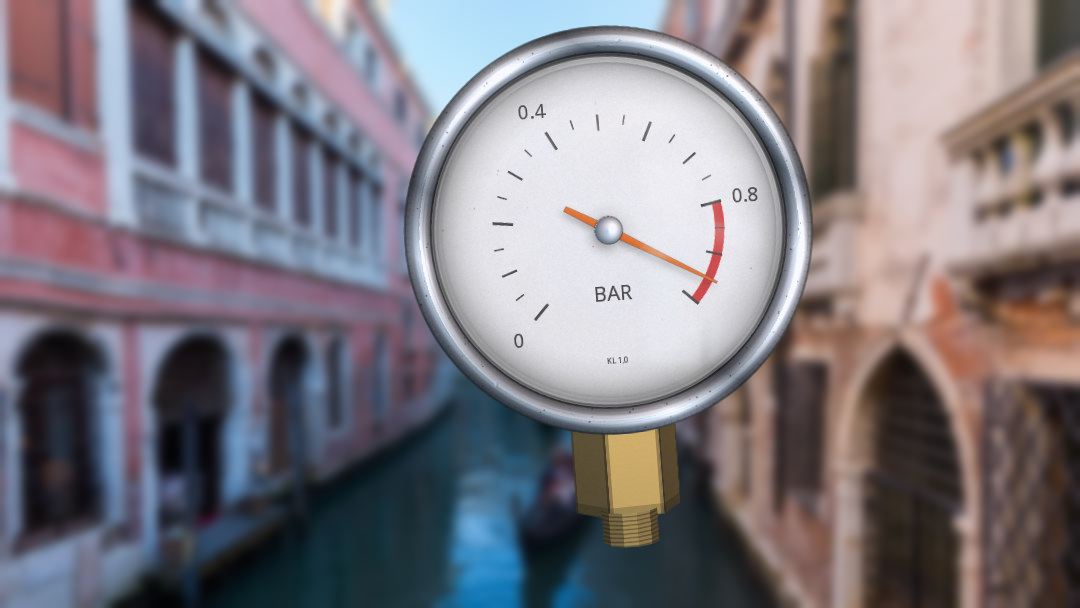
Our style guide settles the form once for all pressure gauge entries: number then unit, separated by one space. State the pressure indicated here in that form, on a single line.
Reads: 0.95 bar
